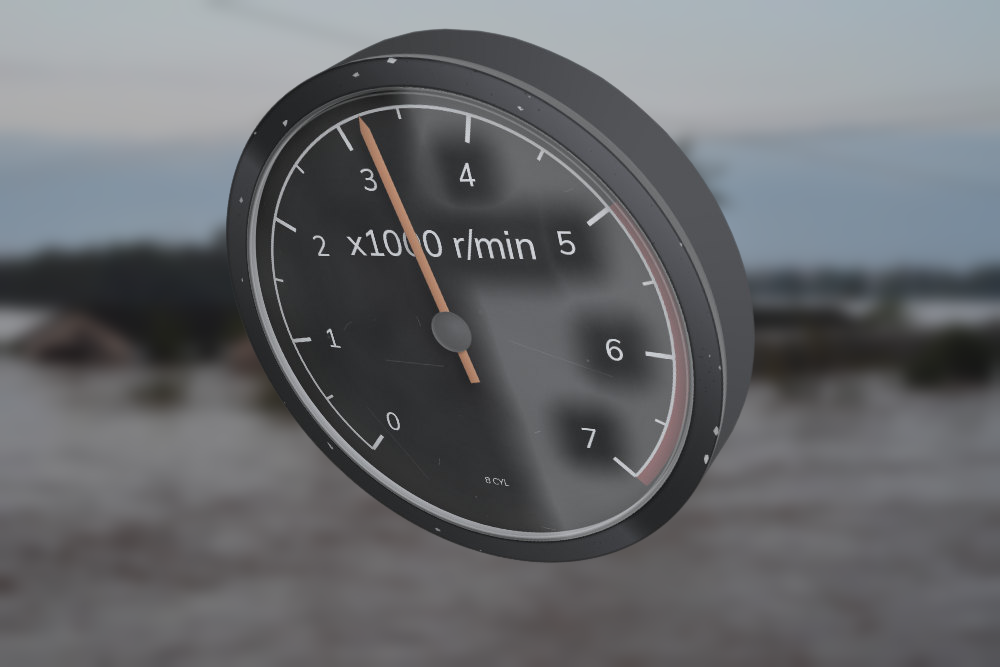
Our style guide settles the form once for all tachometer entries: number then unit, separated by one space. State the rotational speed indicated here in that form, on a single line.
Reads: 3250 rpm
